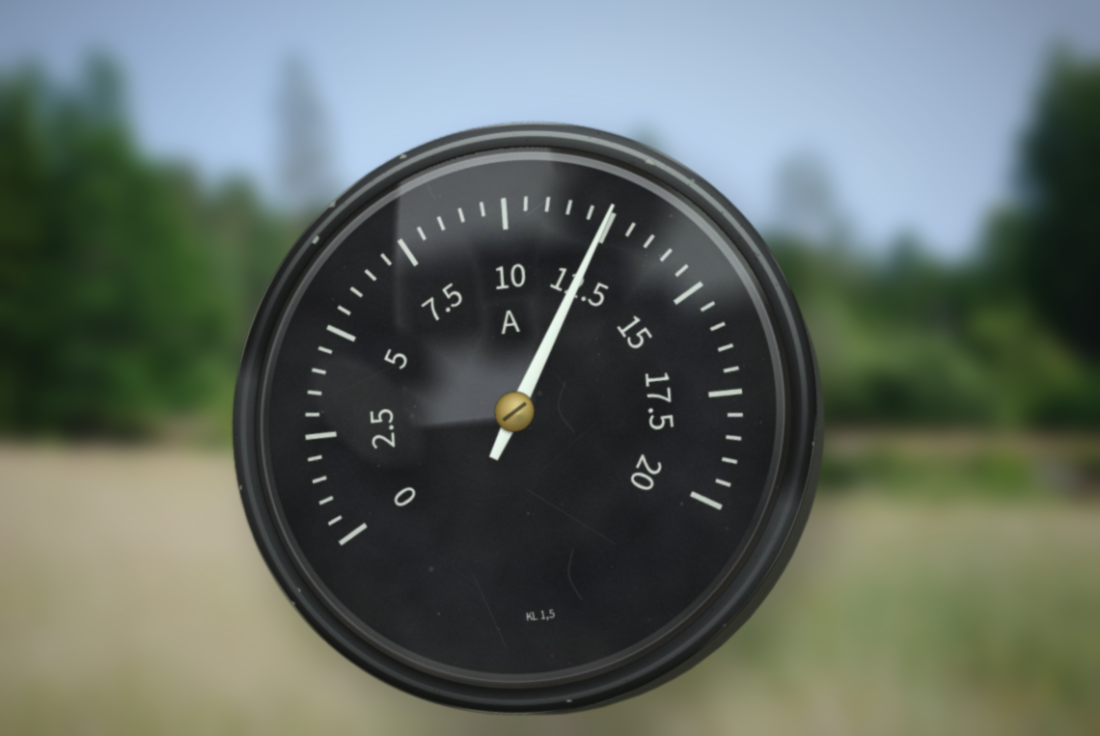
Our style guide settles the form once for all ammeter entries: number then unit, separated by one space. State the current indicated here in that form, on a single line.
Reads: 12.5 A
